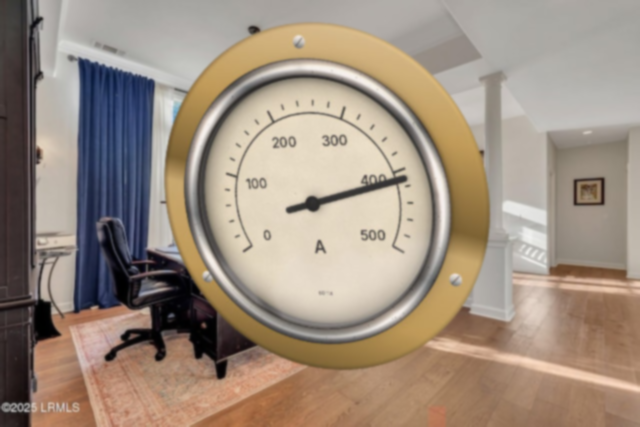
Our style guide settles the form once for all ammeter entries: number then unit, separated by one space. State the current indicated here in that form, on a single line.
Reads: 410 A
